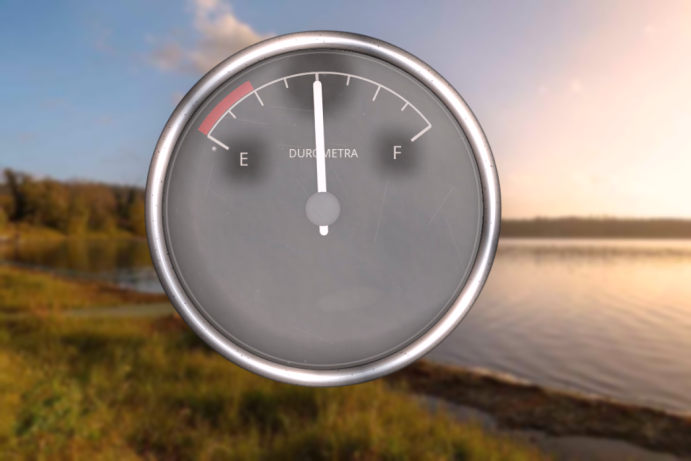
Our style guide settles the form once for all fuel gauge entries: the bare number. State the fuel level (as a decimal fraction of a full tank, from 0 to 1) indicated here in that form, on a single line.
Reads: 0.5
